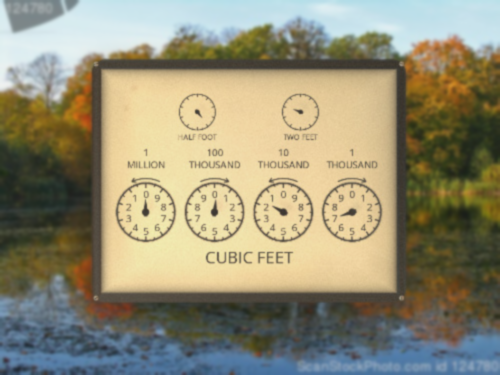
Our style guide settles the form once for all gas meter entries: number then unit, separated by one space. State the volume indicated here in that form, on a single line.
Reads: 1700 ft³
